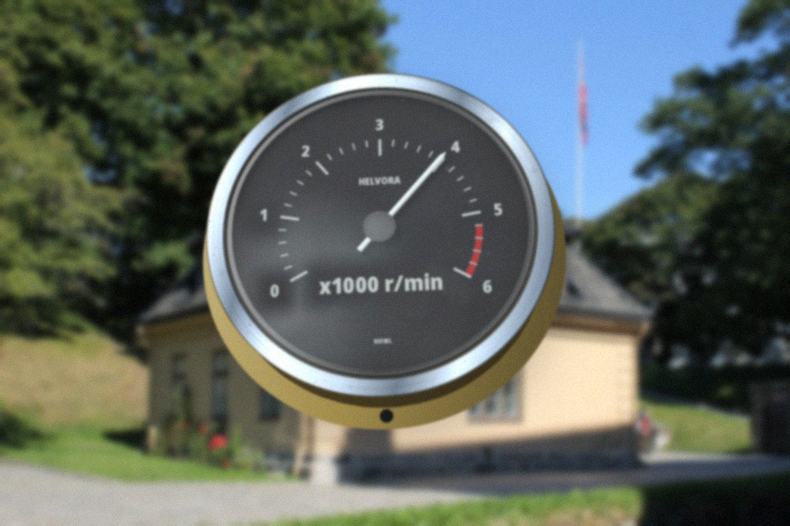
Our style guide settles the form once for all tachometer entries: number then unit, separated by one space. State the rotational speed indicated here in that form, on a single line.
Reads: 4000 rpm
